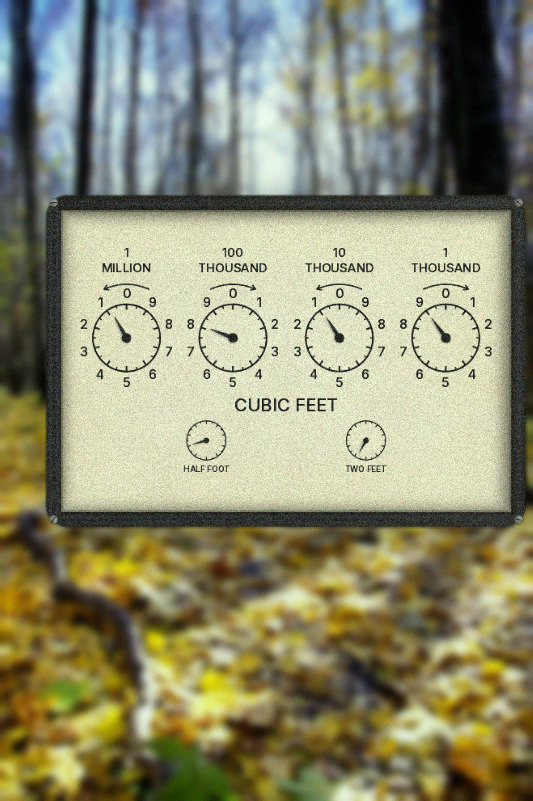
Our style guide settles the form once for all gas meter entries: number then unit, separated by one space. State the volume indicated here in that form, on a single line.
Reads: 80900 ft³
